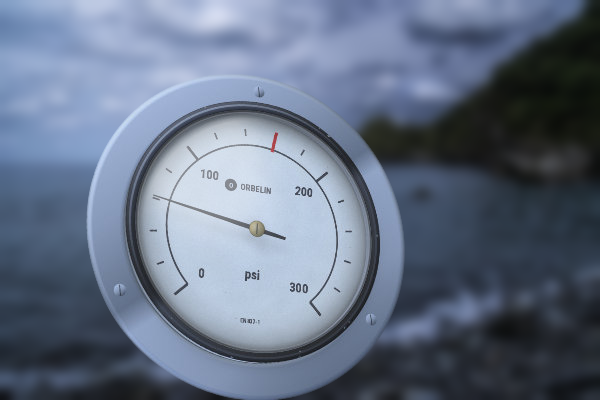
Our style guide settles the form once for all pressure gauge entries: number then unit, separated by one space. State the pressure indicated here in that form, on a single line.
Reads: 60 psi
